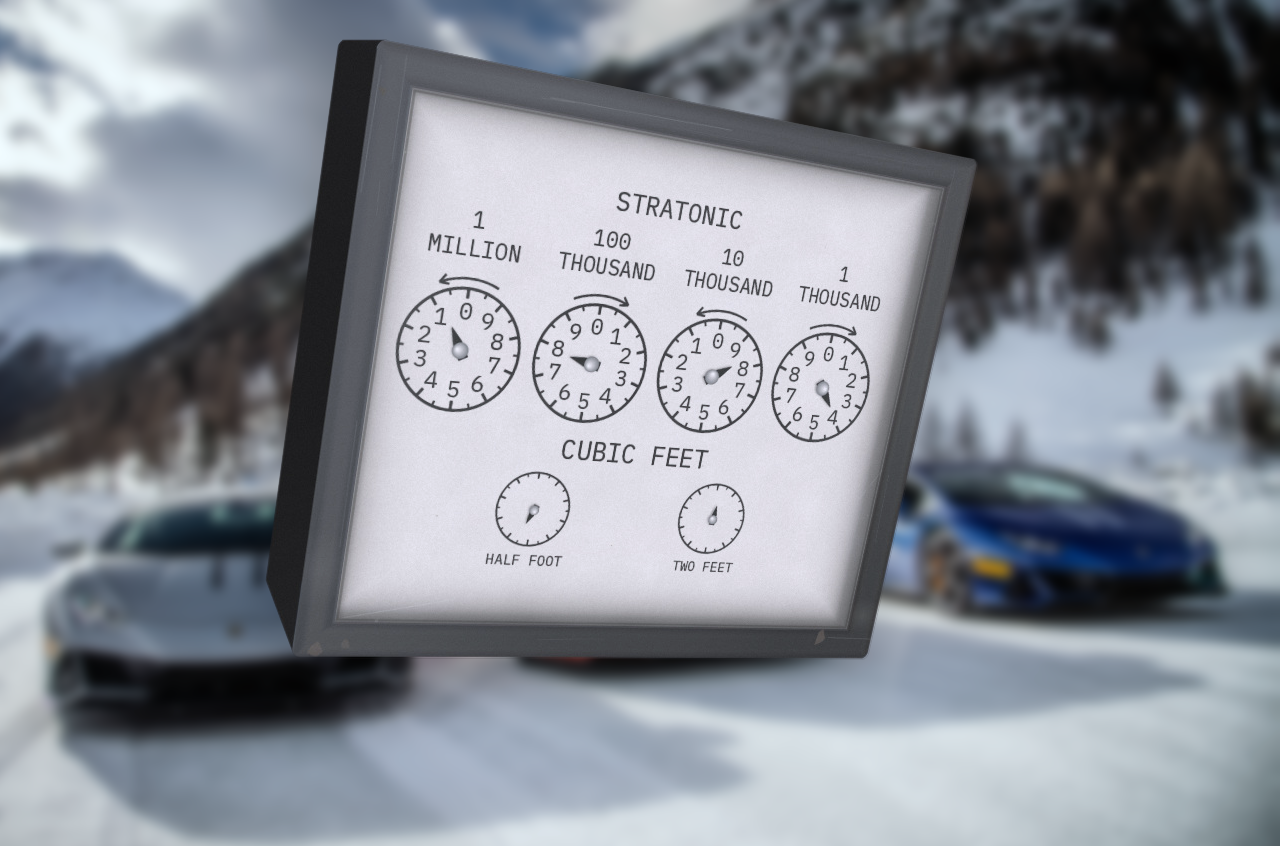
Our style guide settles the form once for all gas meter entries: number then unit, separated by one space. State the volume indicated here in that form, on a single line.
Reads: 78400 ft³
